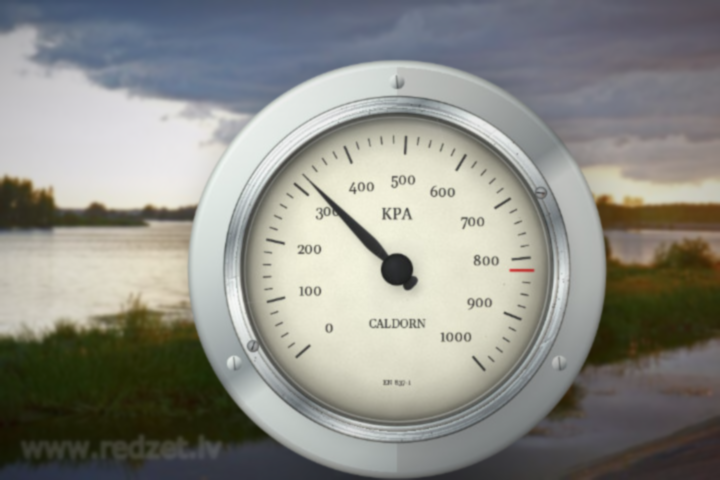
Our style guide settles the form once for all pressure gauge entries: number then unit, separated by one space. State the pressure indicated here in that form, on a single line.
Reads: 320 kPa
